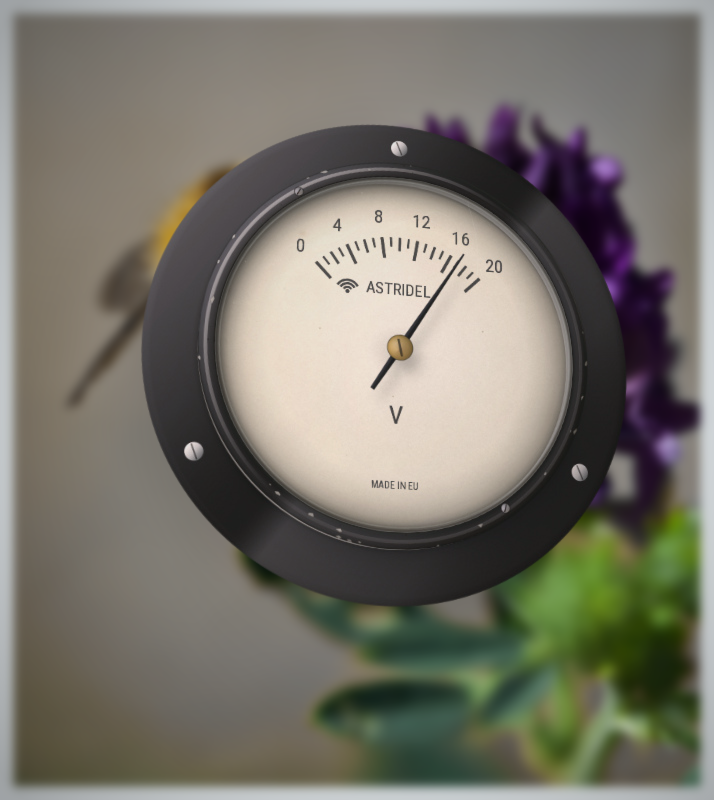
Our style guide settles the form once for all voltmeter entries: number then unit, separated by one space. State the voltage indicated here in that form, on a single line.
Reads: 17 V
